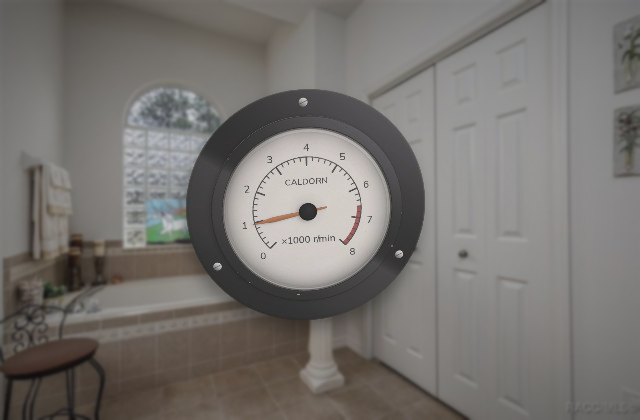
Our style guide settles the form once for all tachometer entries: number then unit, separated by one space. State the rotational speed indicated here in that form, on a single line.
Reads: 1000 rpm
